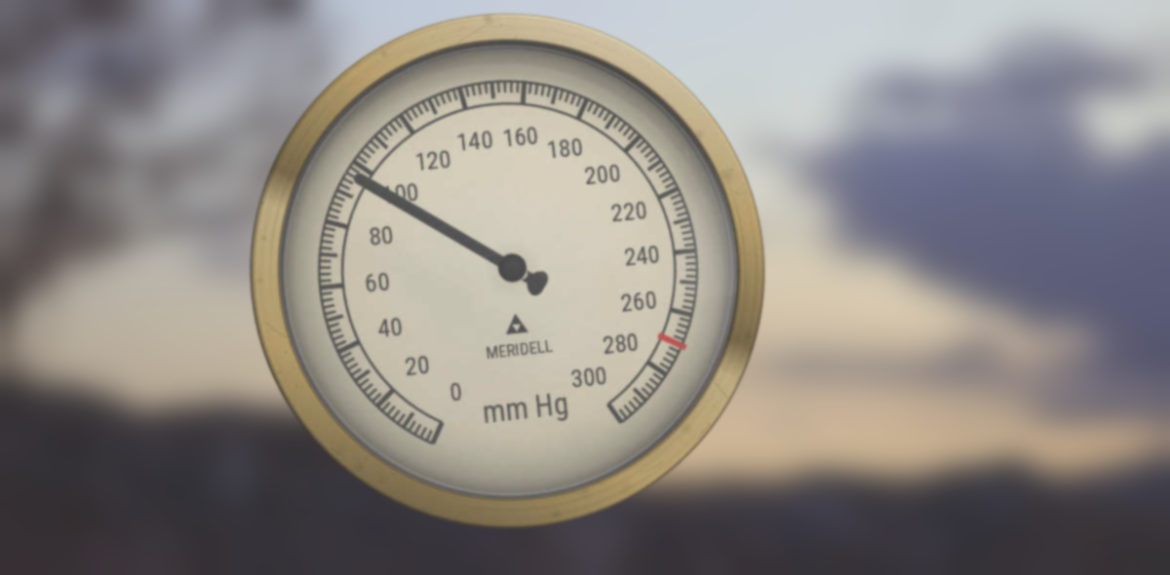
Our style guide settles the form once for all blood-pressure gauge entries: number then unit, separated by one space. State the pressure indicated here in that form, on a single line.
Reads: 96 mmHg
